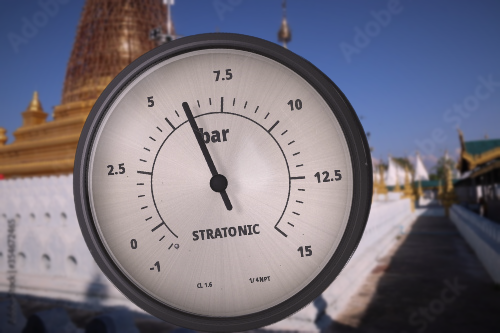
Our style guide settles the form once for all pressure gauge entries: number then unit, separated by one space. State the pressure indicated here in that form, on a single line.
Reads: 6 bar
